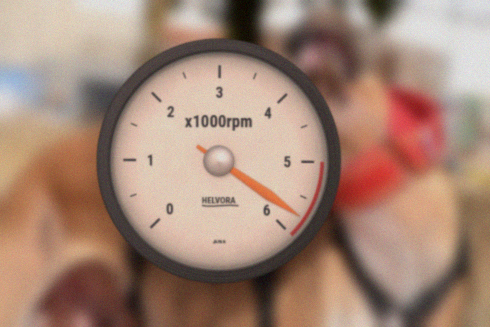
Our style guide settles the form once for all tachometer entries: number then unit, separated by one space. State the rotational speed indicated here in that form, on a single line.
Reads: 5750 rpm
